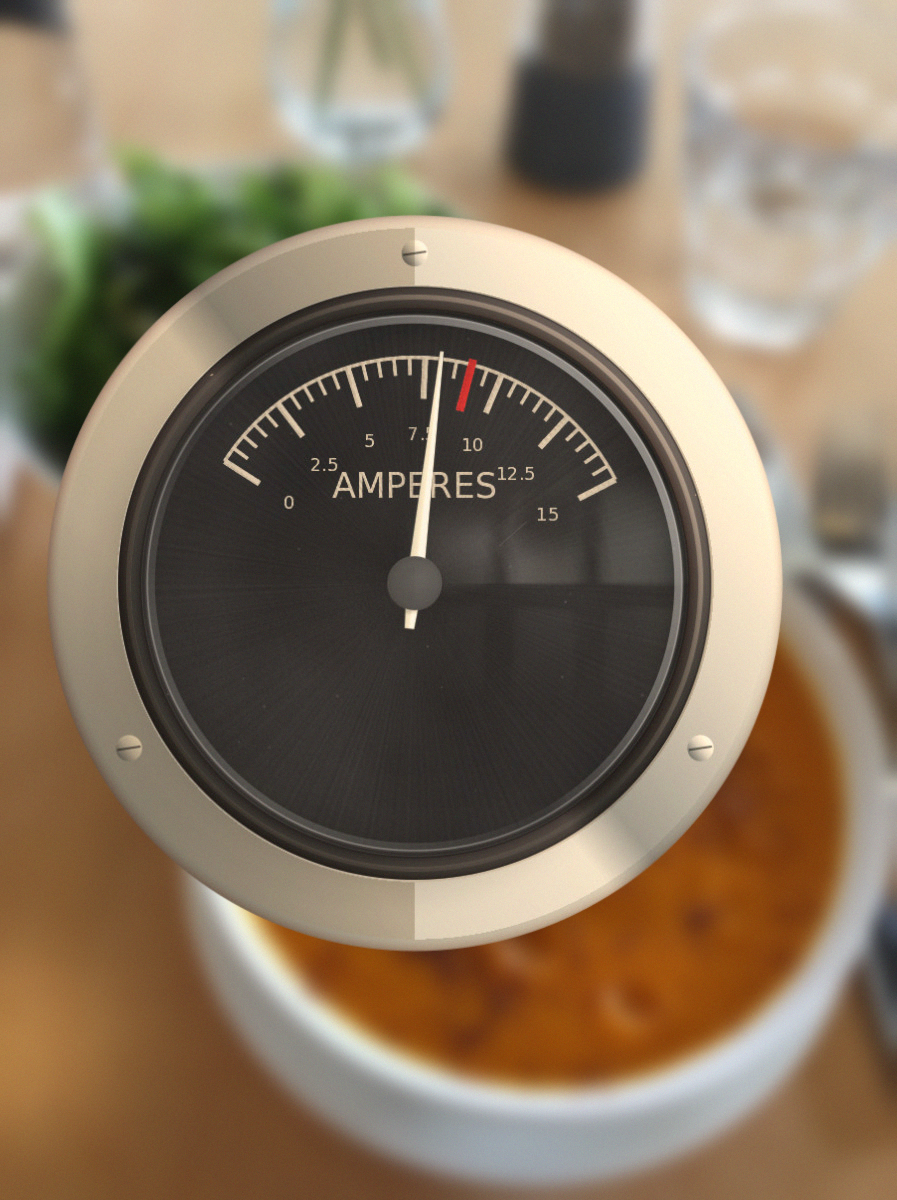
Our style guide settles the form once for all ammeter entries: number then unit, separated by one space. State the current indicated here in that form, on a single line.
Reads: 8 A
